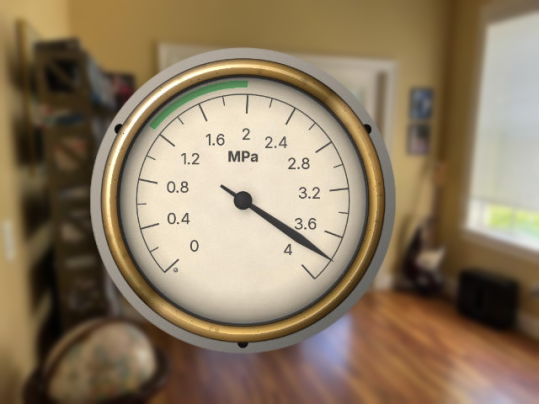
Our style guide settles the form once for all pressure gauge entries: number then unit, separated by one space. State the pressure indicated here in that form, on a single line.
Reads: 3.8 MPa
